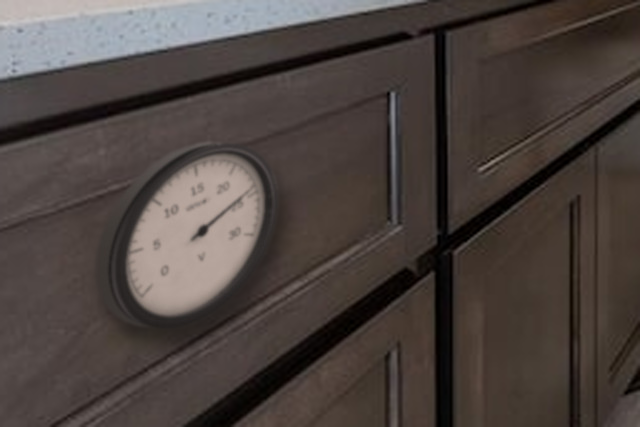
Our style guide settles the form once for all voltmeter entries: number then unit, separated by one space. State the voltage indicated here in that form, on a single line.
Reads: 24 V
